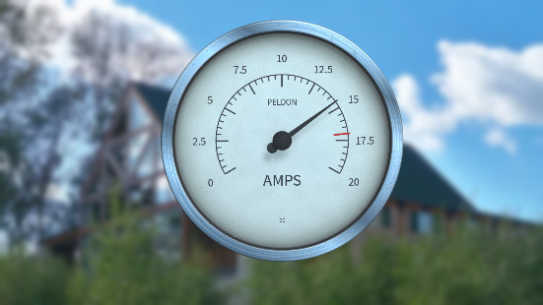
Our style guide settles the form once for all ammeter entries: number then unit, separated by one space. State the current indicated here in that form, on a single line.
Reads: 14.5 A
